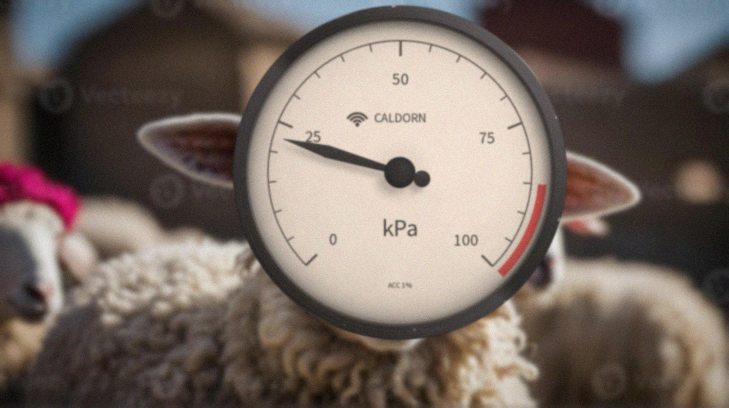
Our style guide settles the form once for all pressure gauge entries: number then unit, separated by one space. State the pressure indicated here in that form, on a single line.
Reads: 22.5 kPa
